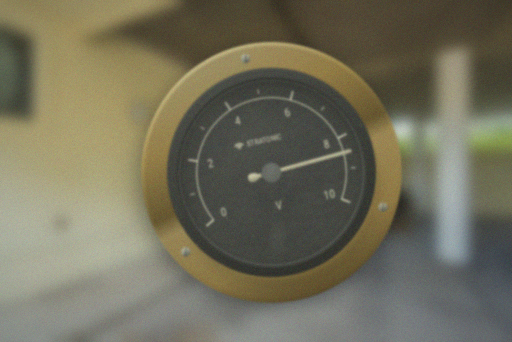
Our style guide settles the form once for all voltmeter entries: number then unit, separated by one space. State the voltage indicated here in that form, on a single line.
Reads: 8.5 V
